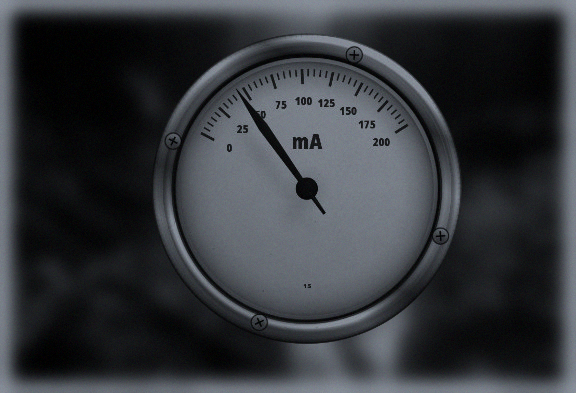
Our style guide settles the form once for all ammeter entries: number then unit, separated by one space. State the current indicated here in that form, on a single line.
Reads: 45 mA
